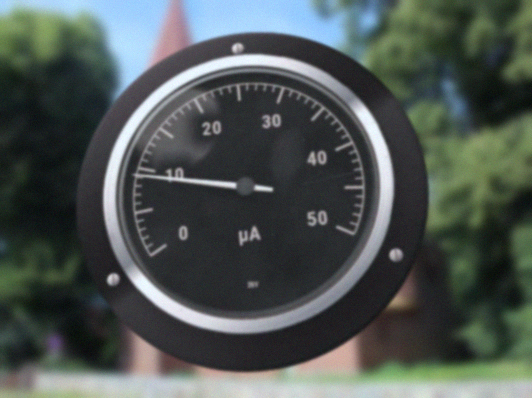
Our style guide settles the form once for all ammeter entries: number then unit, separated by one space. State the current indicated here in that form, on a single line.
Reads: 9 µA
